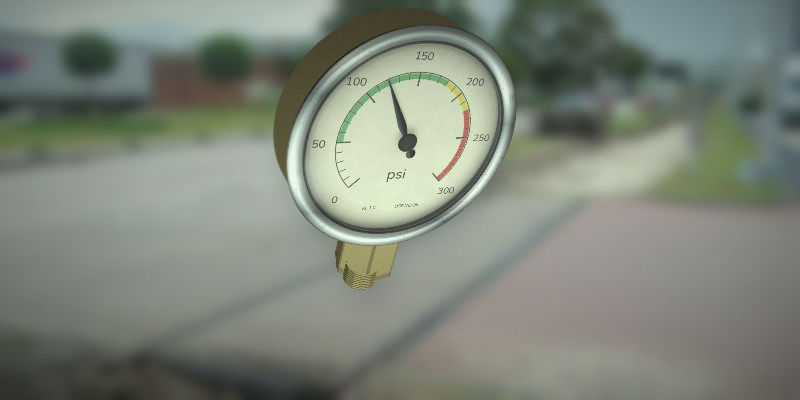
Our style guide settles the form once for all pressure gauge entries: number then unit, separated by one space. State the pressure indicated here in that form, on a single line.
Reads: 120 psi
